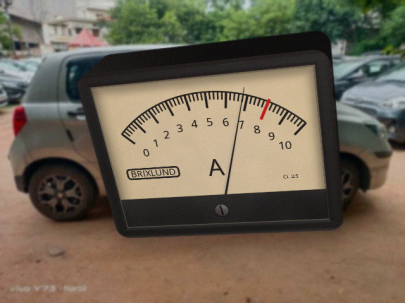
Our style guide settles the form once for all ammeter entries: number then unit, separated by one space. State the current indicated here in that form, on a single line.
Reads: 6.8 A
